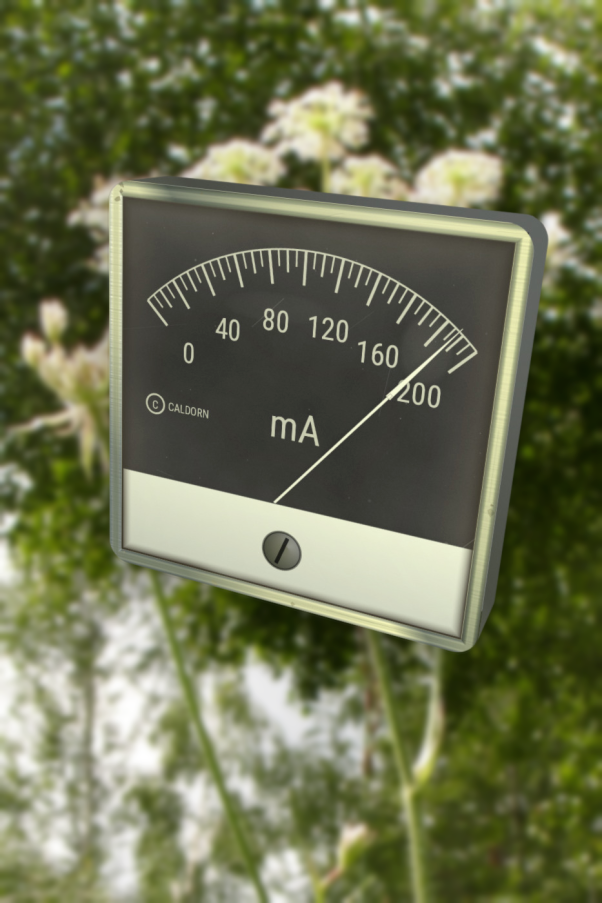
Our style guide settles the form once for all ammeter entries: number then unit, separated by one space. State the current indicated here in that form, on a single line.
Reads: 187.5 mA
